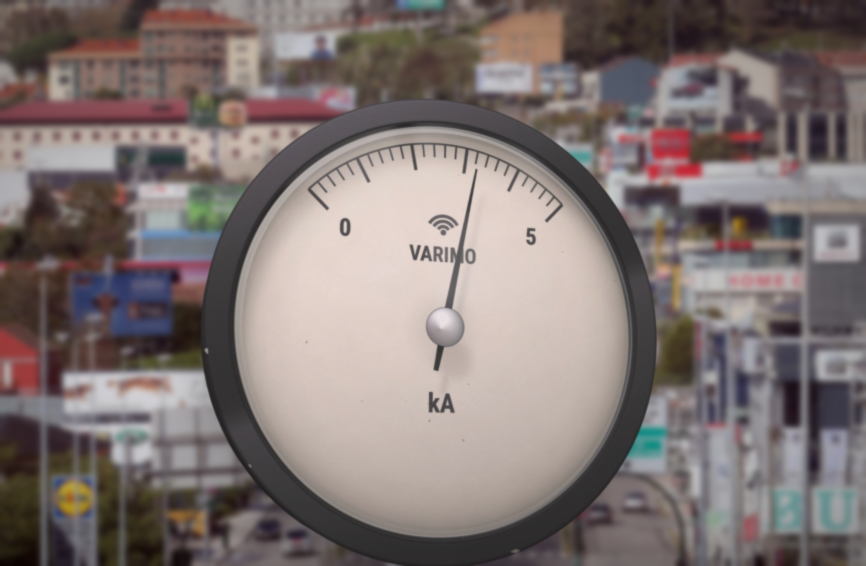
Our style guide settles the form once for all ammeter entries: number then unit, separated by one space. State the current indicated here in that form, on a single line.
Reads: 3.2 kA
